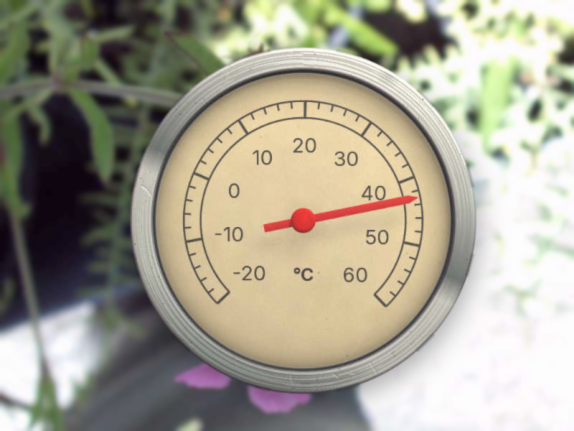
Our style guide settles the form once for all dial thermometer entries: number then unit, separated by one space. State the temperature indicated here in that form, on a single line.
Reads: 43 °C
